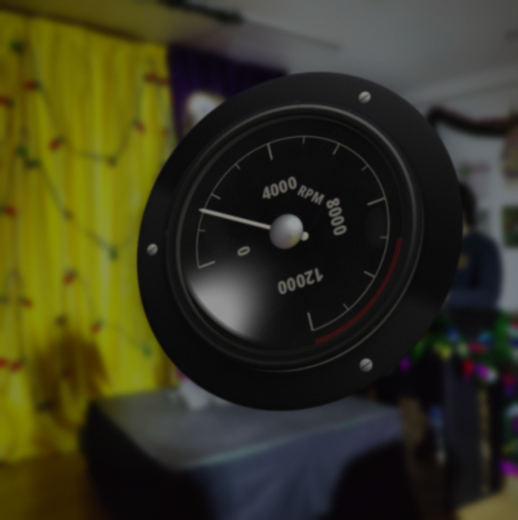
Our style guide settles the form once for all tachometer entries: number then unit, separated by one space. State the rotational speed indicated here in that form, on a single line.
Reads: 1500 rpm
